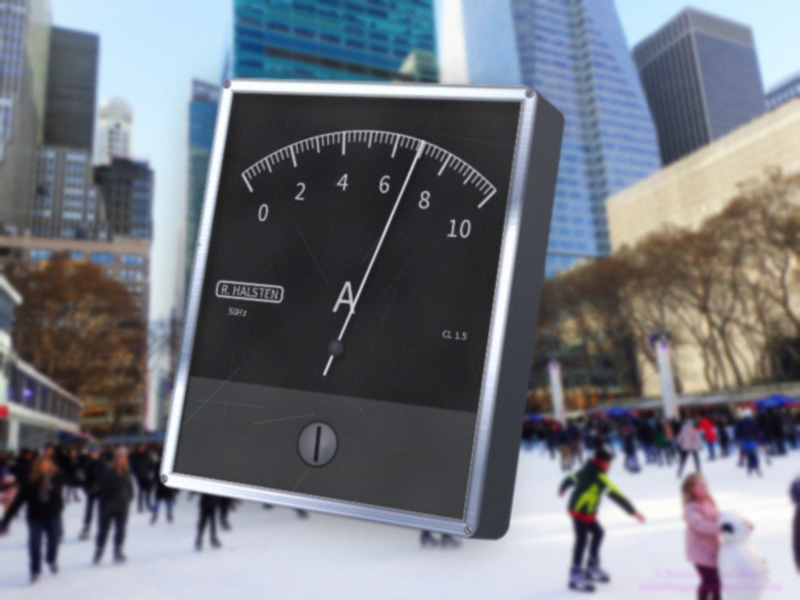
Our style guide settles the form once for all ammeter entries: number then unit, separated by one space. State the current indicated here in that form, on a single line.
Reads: 7 A
